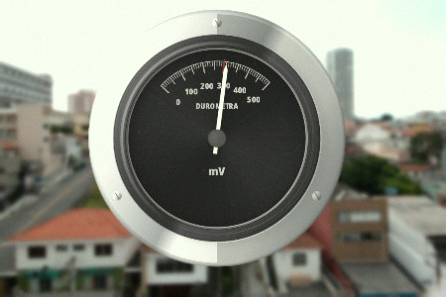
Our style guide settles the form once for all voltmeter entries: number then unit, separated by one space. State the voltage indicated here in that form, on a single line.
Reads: 300 mV
